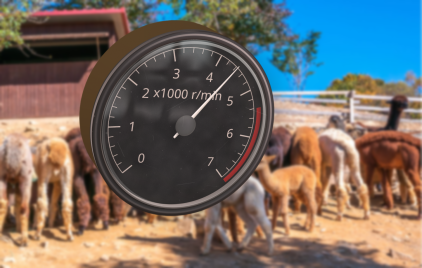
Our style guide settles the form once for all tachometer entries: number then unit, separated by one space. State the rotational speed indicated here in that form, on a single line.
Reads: 4400 rpm
